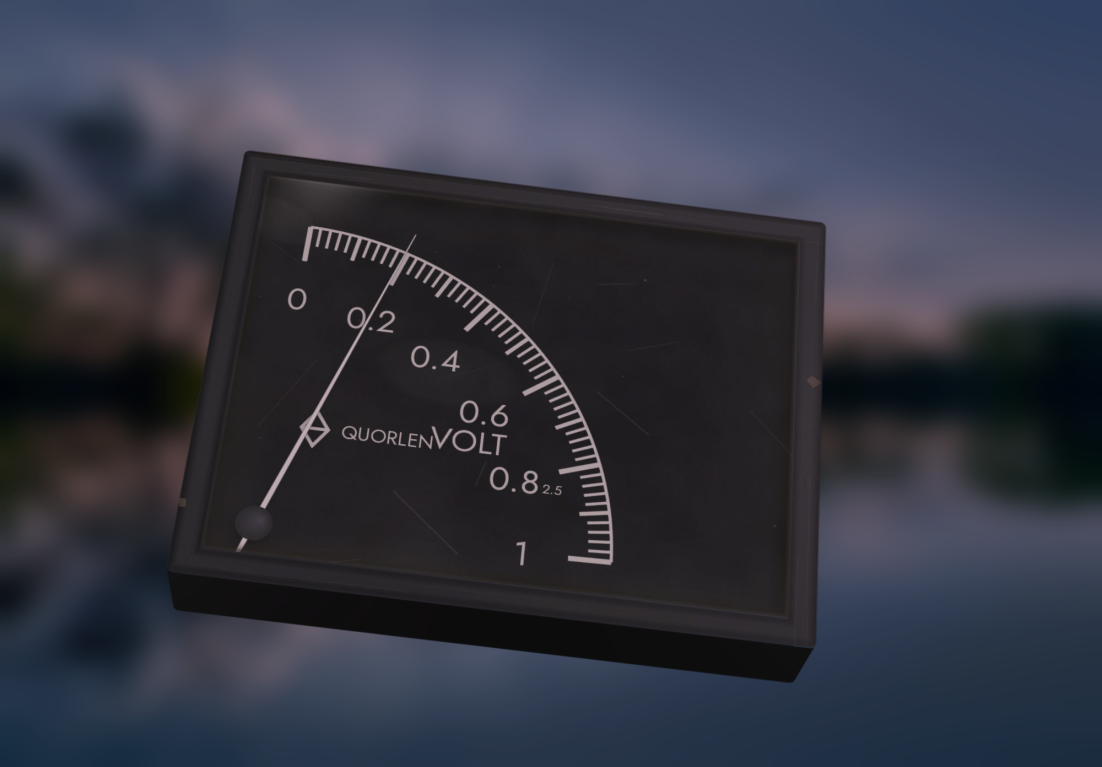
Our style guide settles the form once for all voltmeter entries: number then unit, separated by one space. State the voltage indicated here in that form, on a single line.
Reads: 0.2 V
